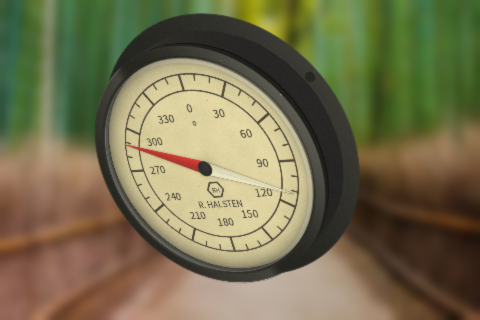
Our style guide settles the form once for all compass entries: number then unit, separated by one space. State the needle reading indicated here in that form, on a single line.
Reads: 290 °
